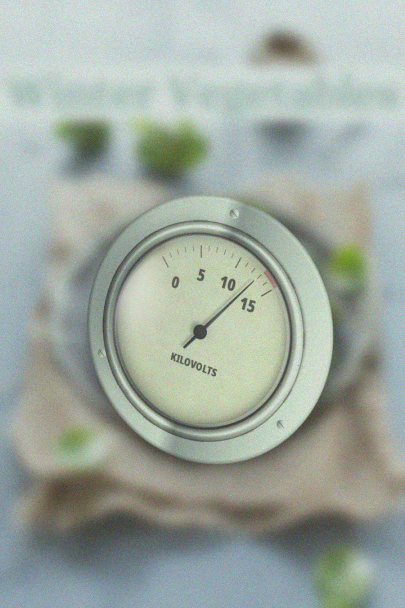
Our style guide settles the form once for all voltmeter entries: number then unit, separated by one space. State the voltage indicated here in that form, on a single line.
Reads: 13 kV
